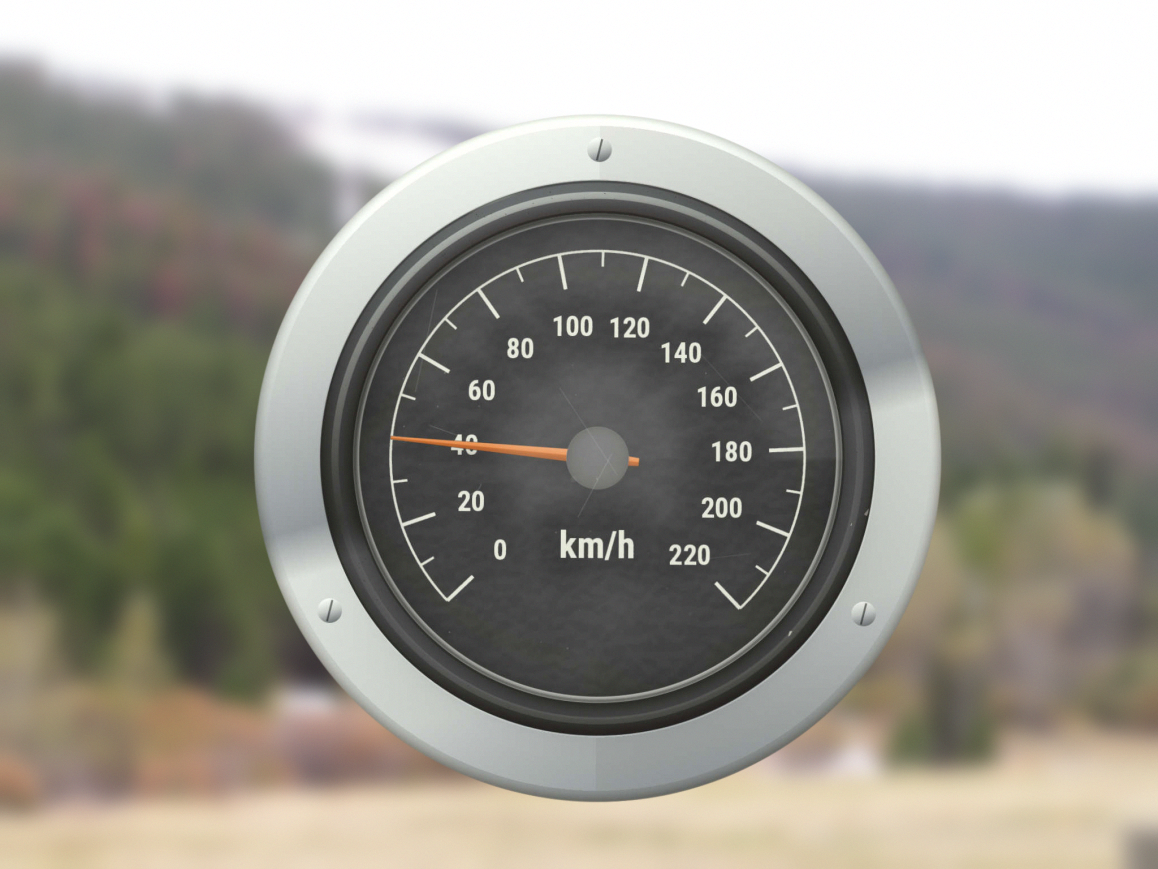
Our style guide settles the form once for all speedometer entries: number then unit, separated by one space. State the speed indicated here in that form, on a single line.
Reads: 40 km/h
